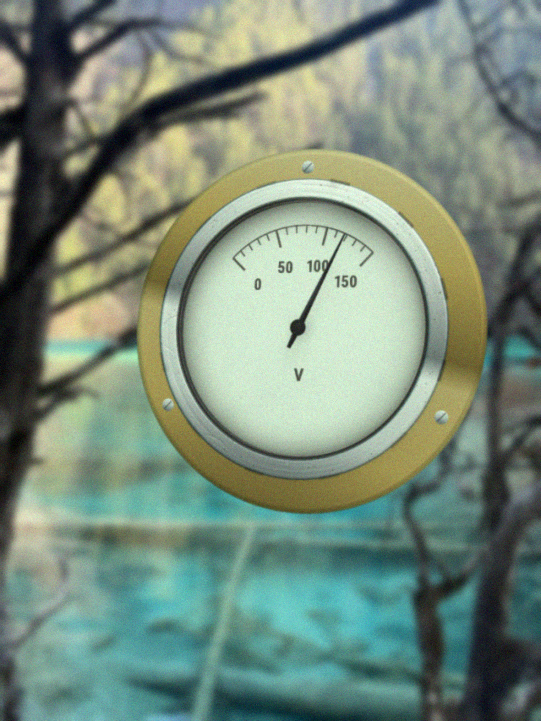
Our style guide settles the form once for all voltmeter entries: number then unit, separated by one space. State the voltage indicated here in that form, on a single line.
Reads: 120 V
